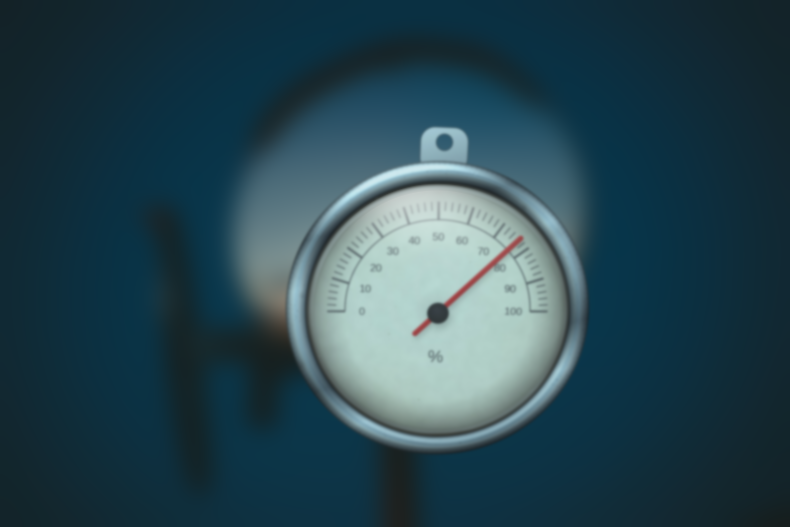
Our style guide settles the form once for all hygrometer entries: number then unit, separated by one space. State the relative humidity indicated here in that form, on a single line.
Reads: 76 %
